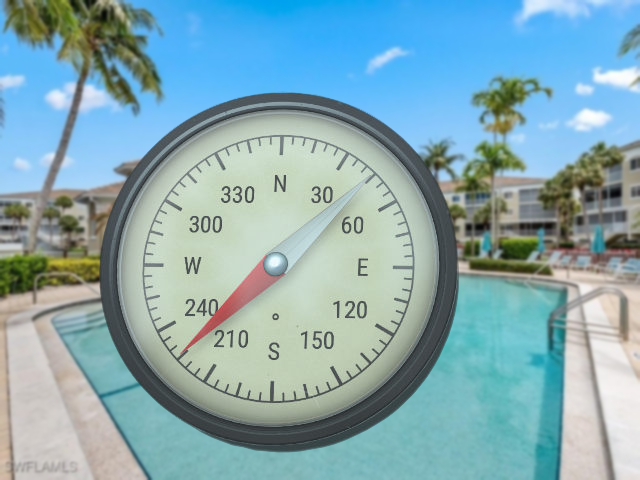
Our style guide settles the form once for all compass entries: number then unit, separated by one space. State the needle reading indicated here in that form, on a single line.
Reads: 225 °
